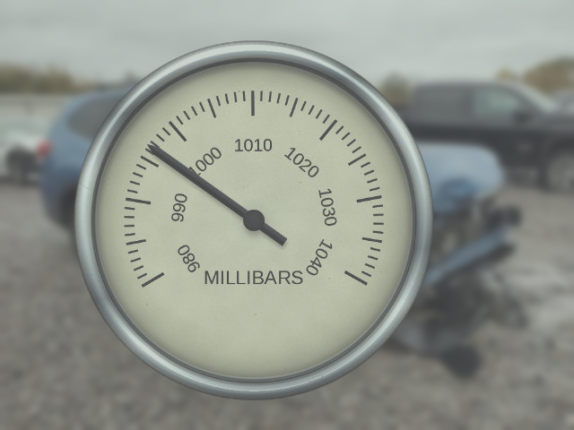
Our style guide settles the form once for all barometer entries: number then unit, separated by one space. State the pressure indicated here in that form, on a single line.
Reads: 996.5 mbar
